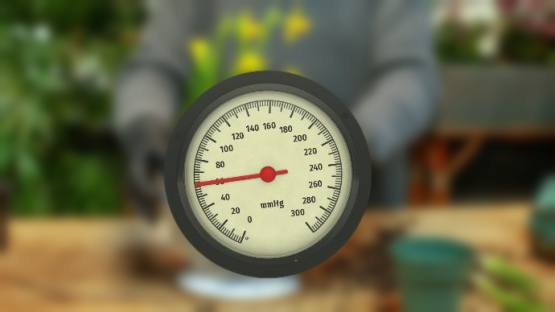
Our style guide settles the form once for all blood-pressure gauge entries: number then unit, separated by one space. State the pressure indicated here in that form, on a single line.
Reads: 60 mmHg
